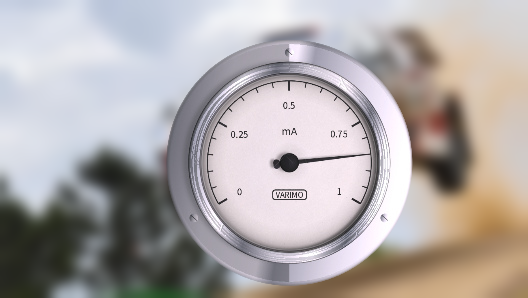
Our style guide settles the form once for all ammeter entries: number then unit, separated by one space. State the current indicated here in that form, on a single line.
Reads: 0.85 mA
